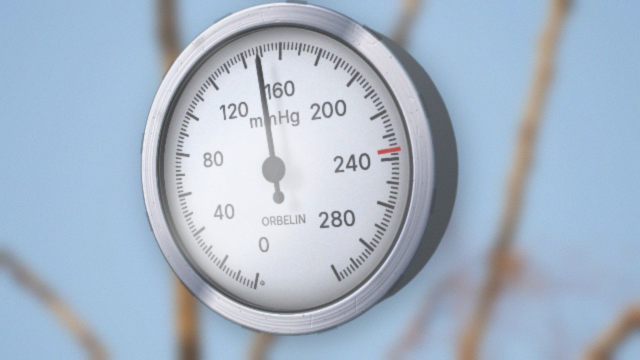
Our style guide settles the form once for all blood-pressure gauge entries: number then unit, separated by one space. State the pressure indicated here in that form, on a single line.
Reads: 150 mmHg
